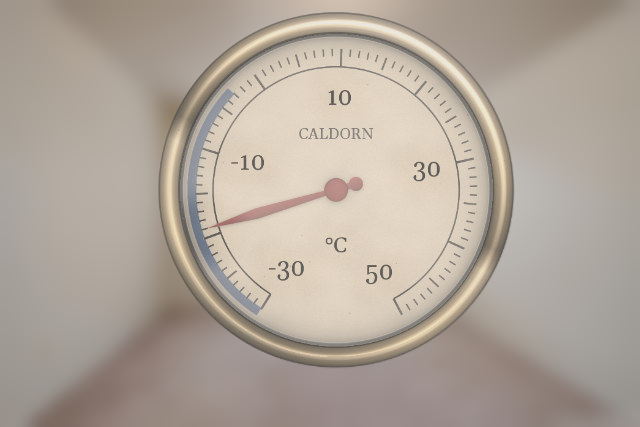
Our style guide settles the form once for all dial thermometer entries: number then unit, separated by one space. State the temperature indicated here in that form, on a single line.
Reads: -19 °C
